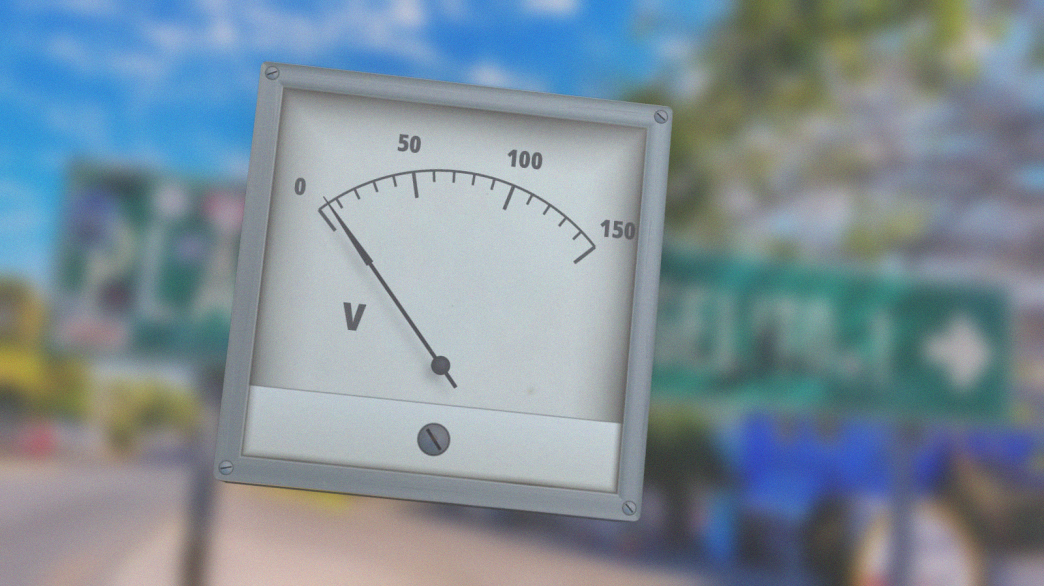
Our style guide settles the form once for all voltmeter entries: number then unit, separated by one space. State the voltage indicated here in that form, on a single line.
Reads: 5 V
